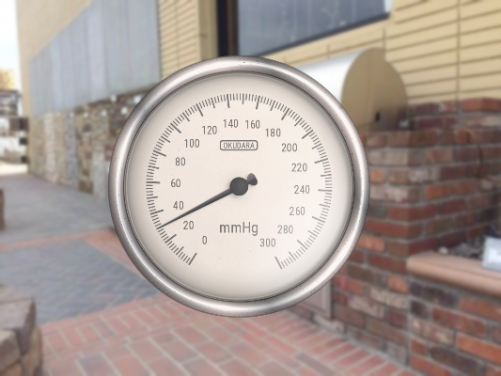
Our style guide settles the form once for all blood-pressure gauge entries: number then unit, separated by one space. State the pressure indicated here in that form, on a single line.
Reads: 30 mmHg
